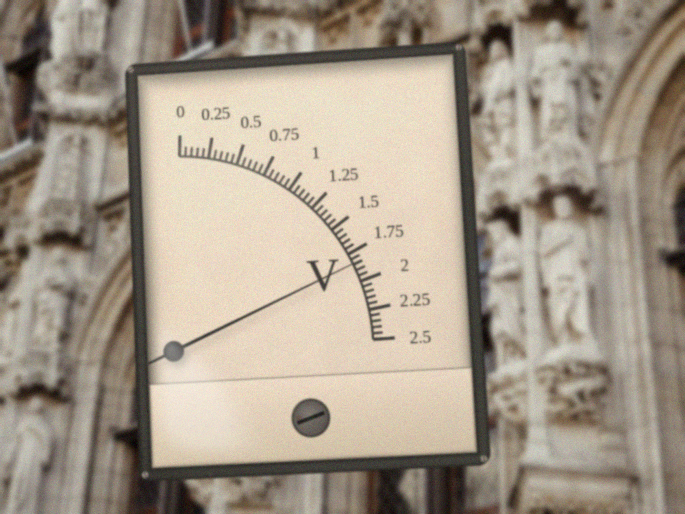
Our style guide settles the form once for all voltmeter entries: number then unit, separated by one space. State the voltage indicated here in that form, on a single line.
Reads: 1.85 V
